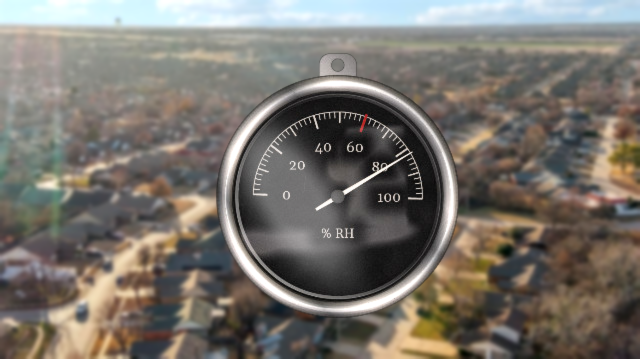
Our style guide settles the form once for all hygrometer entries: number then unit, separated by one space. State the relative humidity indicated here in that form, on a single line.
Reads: 82 %
